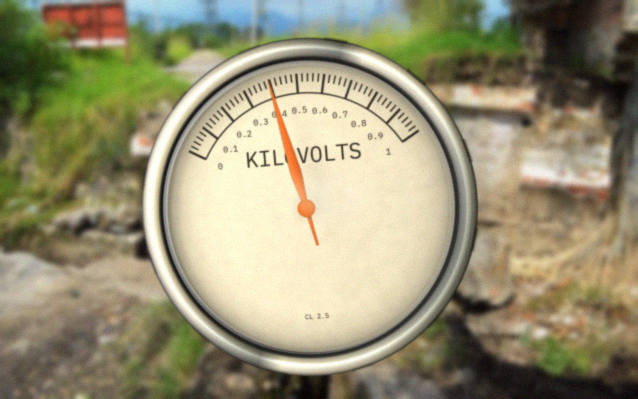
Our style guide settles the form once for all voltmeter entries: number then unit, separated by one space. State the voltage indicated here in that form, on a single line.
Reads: 0.4 kV
